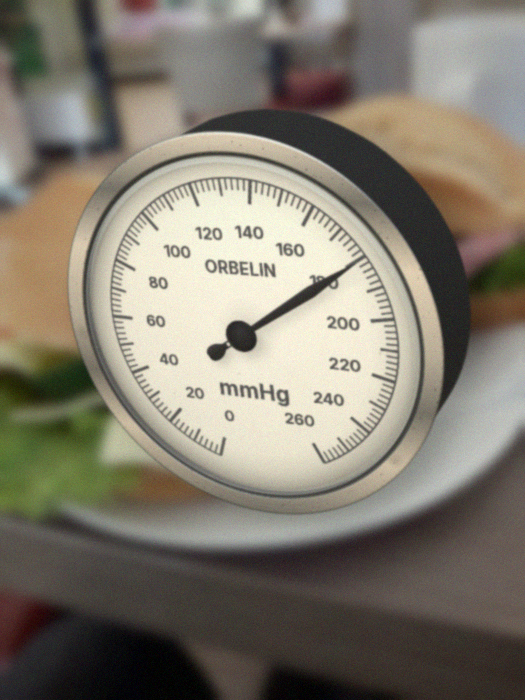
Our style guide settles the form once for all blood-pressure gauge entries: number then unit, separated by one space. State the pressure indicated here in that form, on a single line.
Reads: 180 mmHg
